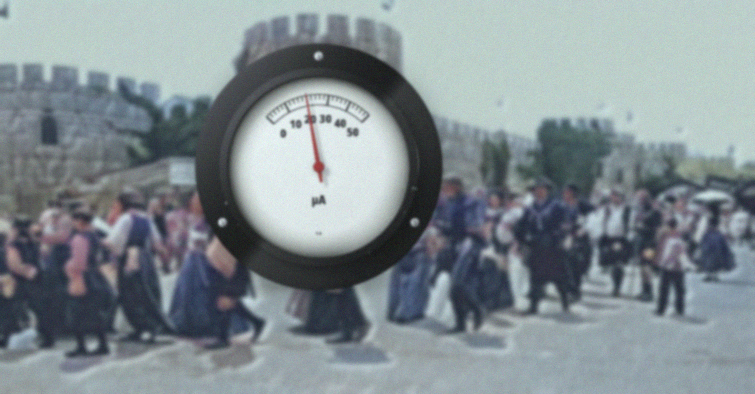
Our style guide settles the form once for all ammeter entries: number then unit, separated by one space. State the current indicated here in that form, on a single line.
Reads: 20 µA
